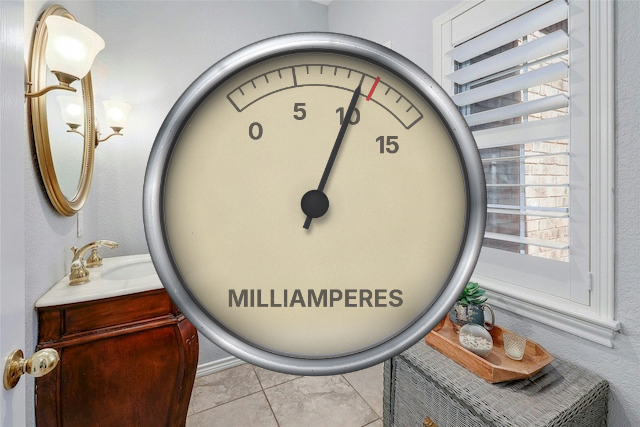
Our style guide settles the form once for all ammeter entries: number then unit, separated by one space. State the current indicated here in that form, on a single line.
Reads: 10 mA
